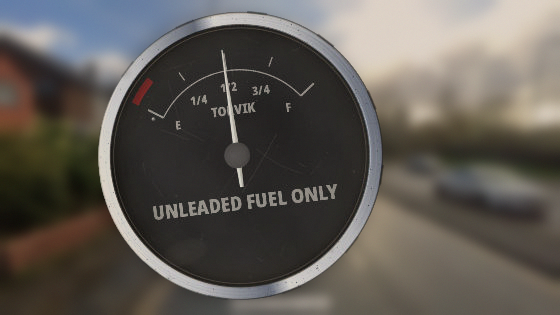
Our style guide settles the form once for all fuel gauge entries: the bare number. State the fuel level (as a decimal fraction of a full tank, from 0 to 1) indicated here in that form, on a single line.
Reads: 0.5
